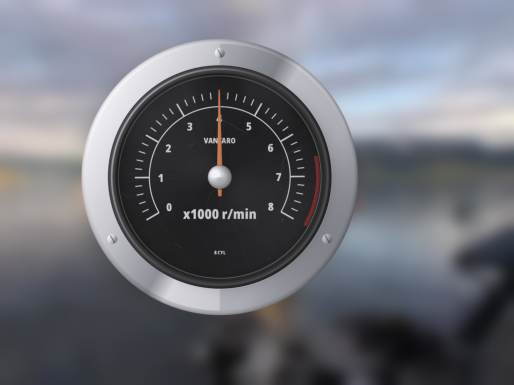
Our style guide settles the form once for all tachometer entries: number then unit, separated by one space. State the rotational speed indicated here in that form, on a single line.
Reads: 4000 rpm
